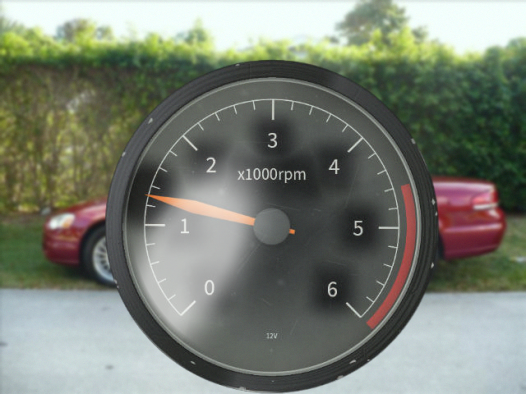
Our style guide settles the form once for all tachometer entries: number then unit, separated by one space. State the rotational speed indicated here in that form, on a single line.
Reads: 1300 rpm
